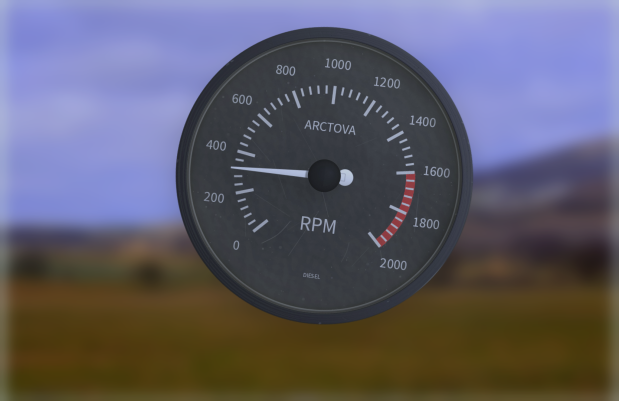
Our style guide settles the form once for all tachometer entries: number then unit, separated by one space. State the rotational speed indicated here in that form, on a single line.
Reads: 320 rpm
